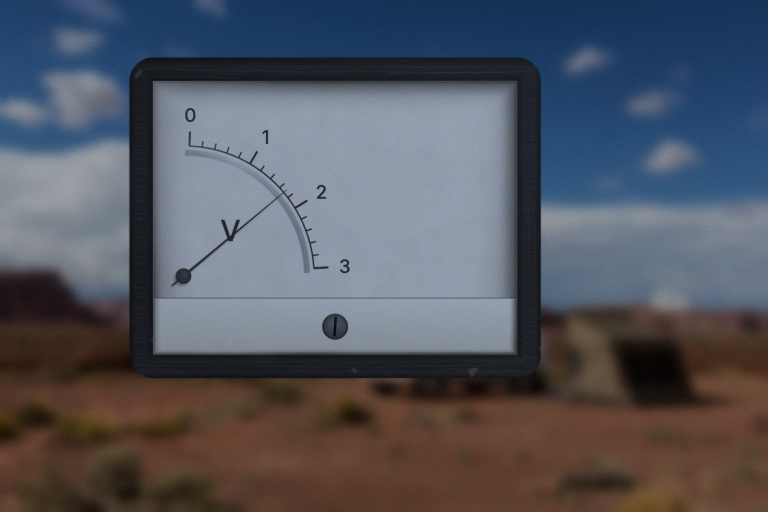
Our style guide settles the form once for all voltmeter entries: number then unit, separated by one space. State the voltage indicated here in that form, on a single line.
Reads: 1.7 V
